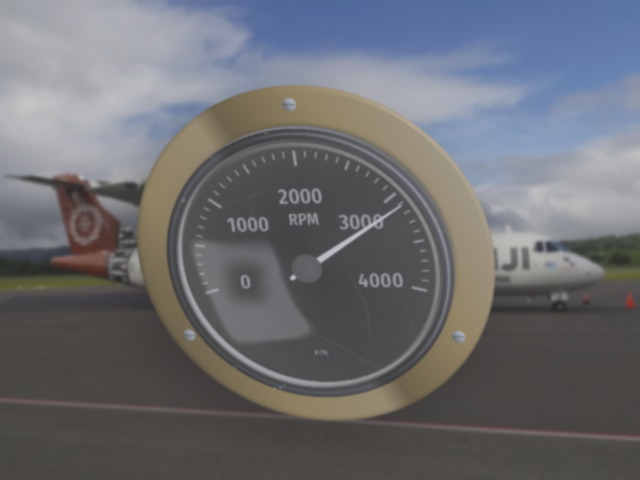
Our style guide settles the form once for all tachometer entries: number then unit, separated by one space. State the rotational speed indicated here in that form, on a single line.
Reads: 3100 rpm
